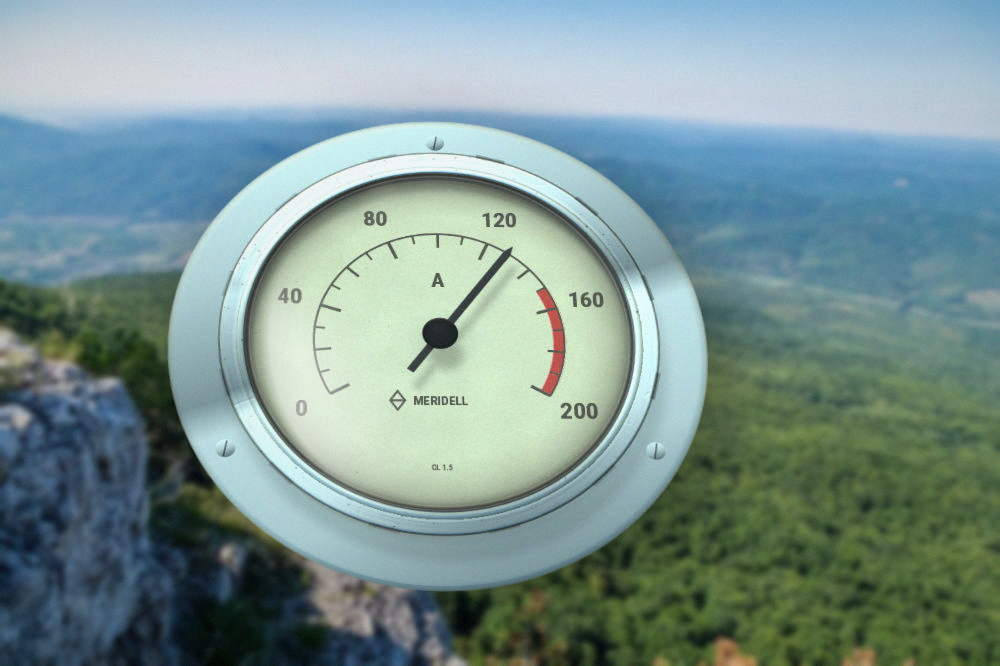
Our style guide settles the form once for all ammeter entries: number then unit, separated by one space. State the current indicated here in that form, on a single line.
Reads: 130 A
